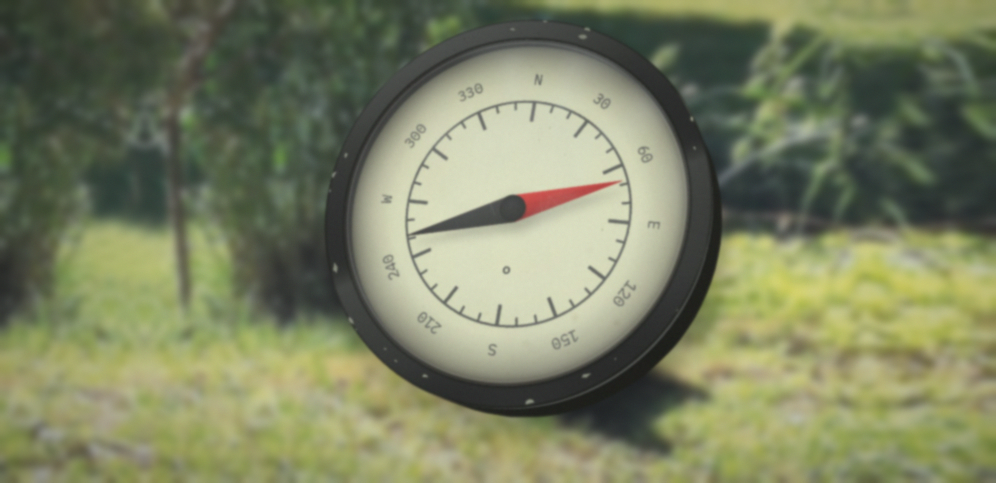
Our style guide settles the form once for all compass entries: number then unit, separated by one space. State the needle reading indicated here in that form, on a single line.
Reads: 70 °
